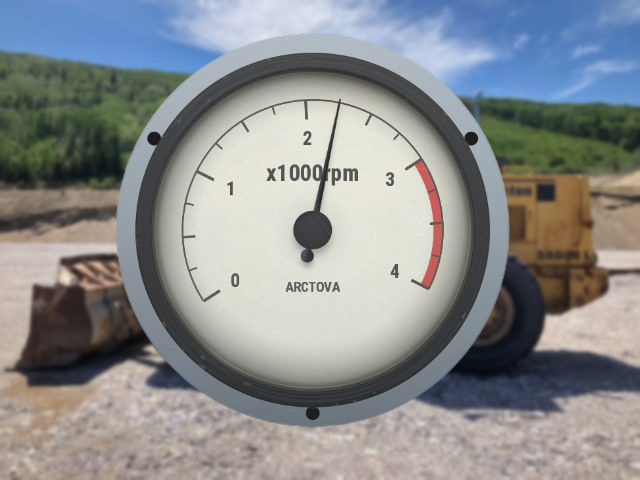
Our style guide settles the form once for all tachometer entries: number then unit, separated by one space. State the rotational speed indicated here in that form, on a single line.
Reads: 2250 rpm
